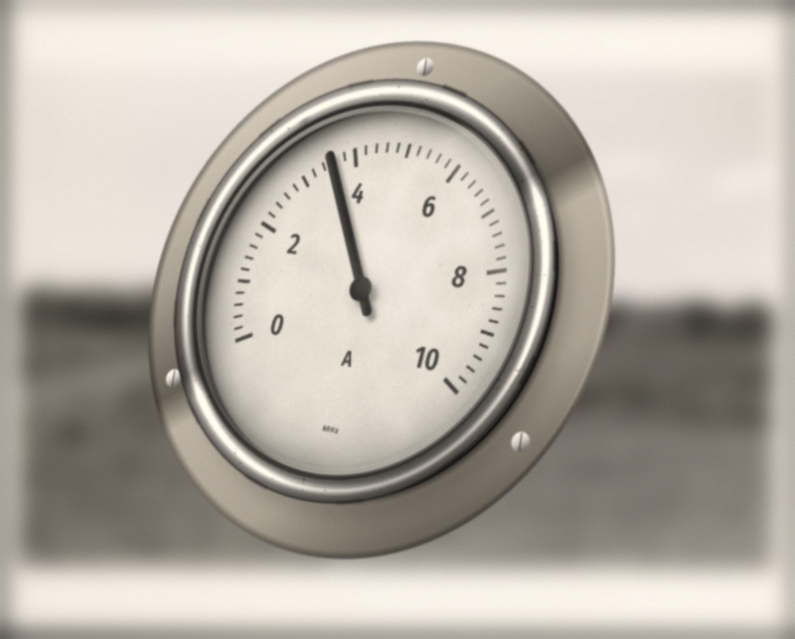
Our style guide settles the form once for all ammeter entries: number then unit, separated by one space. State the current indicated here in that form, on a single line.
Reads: 3.6 A
